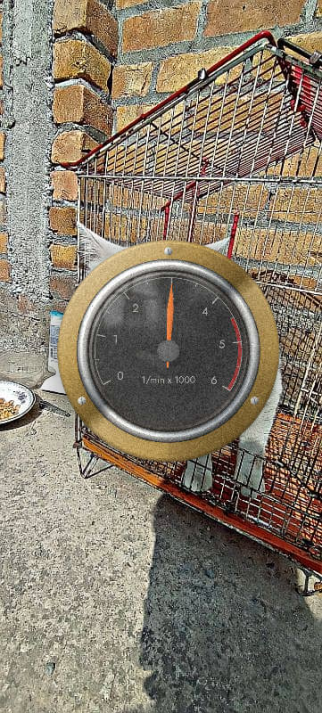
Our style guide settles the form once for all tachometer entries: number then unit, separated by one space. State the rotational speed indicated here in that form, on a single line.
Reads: 3000 rpm
